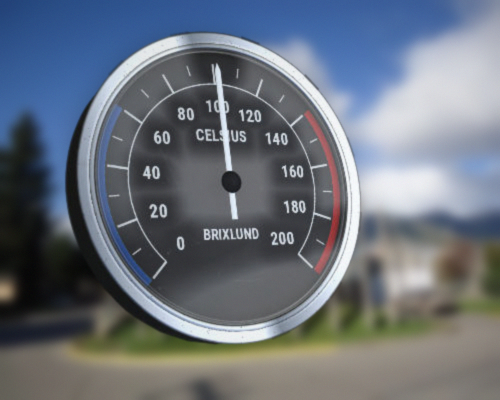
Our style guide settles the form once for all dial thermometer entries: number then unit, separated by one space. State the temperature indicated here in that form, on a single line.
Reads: 100 °C
